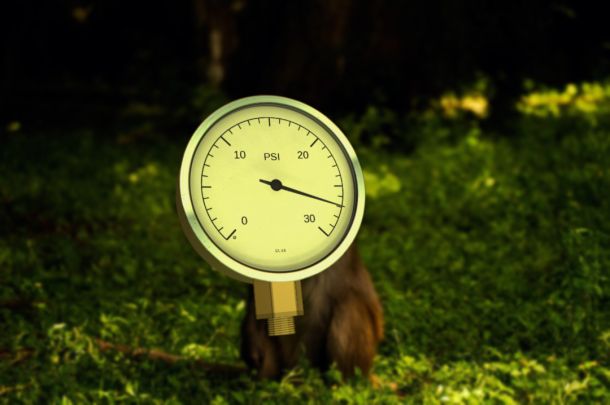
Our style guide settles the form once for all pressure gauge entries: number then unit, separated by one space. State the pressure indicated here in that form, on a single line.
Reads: 27 psi
